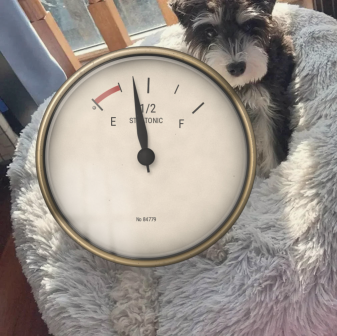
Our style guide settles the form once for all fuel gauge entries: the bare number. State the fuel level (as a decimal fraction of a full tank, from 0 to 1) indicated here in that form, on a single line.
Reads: 0.375
